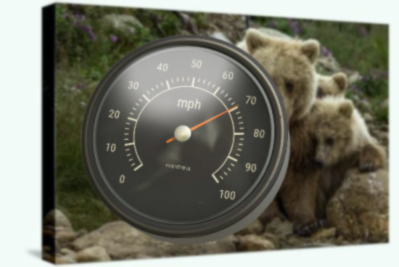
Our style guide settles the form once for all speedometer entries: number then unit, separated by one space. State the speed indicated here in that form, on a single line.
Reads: 70 mph
